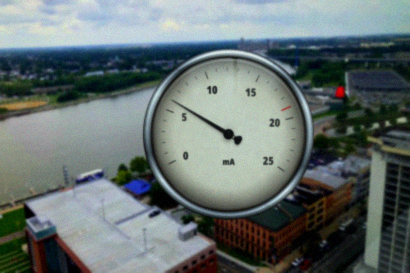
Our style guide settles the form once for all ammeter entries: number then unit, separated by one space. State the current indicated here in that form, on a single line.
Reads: 6 mA
